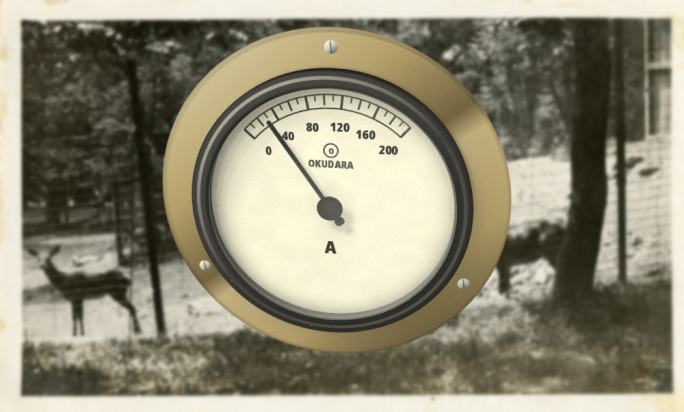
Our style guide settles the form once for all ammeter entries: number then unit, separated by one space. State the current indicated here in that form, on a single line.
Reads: 30 A
